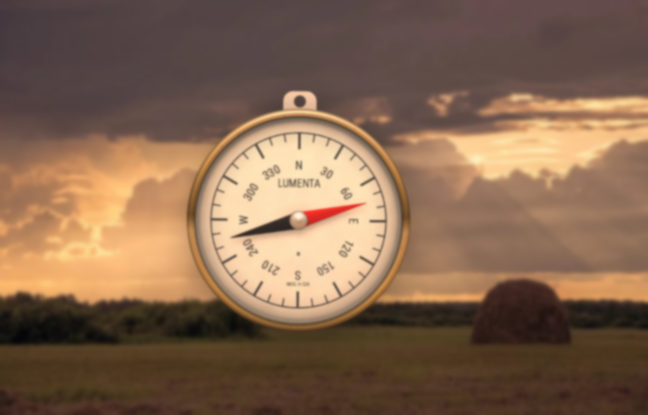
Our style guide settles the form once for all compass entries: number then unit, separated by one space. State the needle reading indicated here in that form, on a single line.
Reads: 75 °
